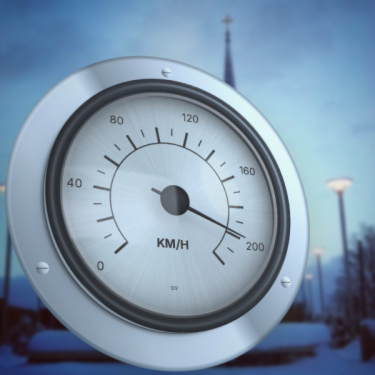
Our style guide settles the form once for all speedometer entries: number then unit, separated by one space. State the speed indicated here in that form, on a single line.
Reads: 200 km/h
